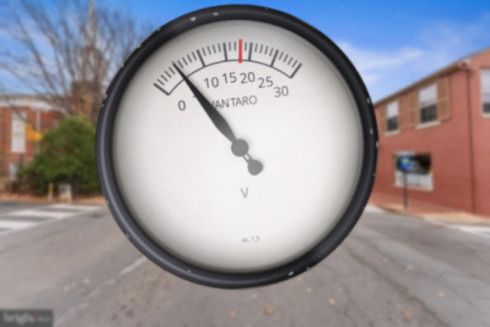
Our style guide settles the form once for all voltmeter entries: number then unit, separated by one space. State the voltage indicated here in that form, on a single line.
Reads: 5 V
